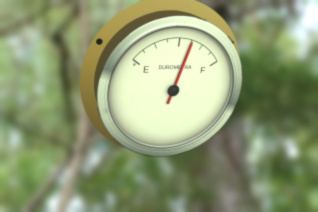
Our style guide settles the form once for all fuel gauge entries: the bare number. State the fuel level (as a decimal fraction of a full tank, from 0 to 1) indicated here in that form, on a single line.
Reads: 0.625
